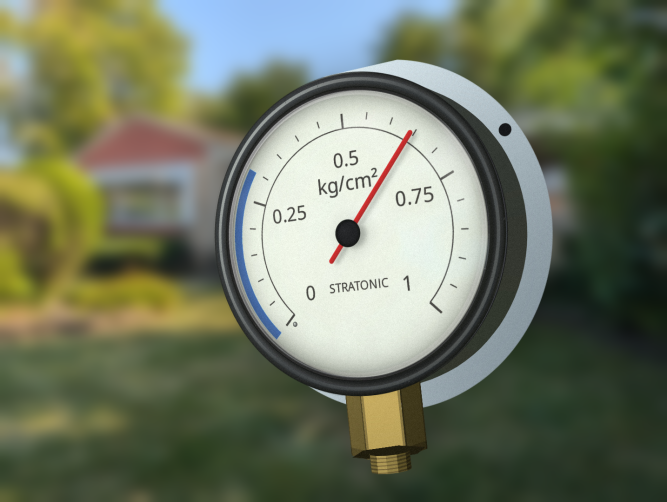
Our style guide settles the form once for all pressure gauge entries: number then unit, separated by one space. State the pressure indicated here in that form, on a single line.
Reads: 0.65 kg/cm²
